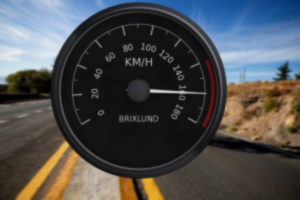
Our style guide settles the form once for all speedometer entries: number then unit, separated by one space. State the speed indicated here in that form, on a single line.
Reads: 160 km/h
